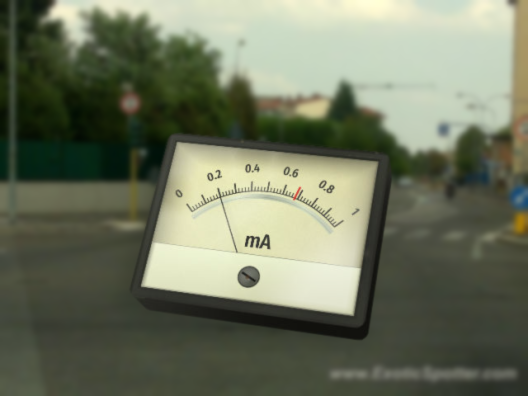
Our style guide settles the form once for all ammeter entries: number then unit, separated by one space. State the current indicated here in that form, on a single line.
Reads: 0.2 mA
